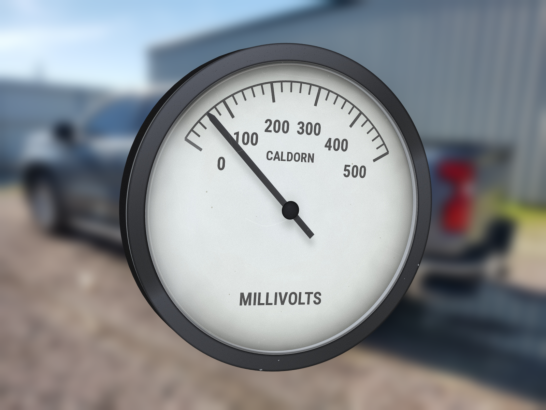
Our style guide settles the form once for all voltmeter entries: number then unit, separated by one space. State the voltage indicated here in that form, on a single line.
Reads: 60 mV
